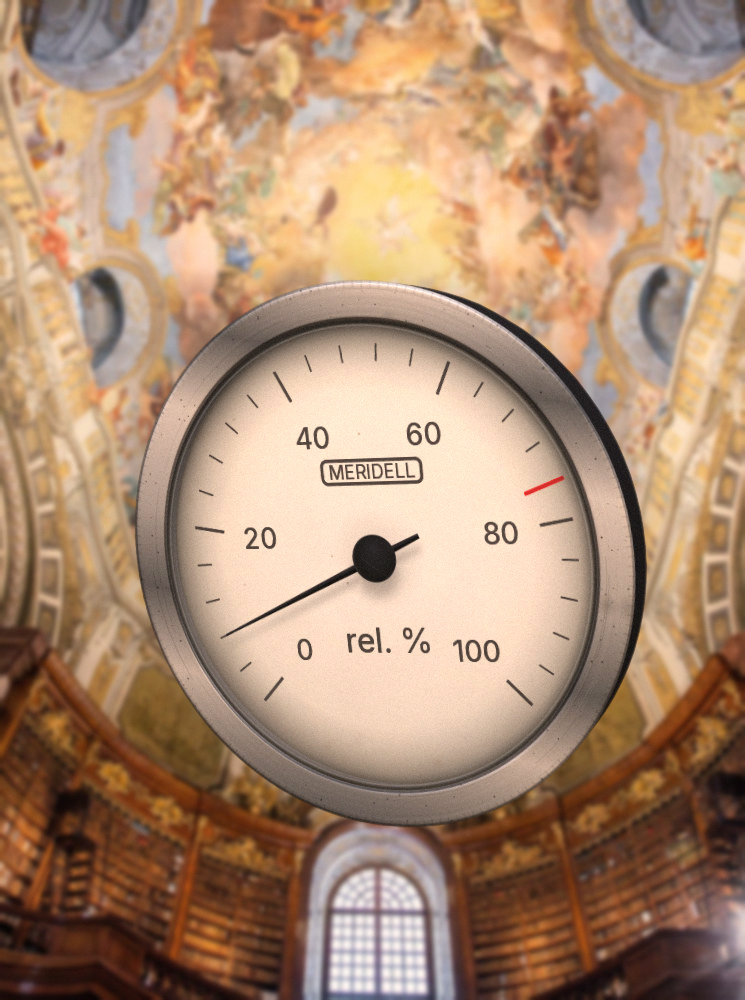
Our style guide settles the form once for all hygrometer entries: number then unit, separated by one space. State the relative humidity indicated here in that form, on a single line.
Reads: 8 %
